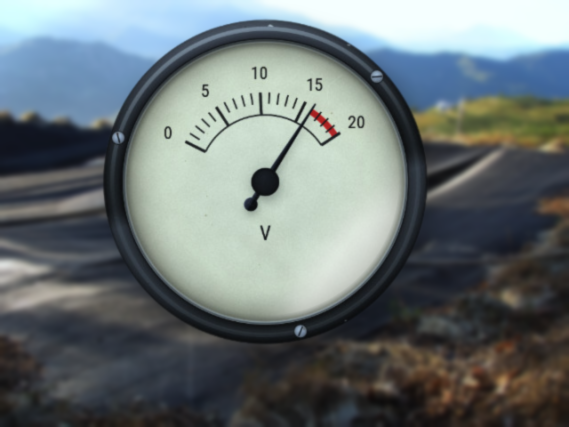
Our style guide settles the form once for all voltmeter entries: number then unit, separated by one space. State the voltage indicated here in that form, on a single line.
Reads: 16 V
